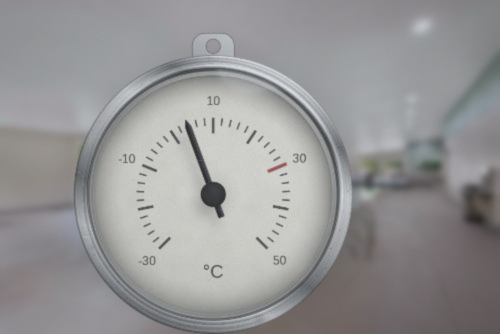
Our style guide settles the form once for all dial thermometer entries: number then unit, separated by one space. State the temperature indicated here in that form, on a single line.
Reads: 4 °C
